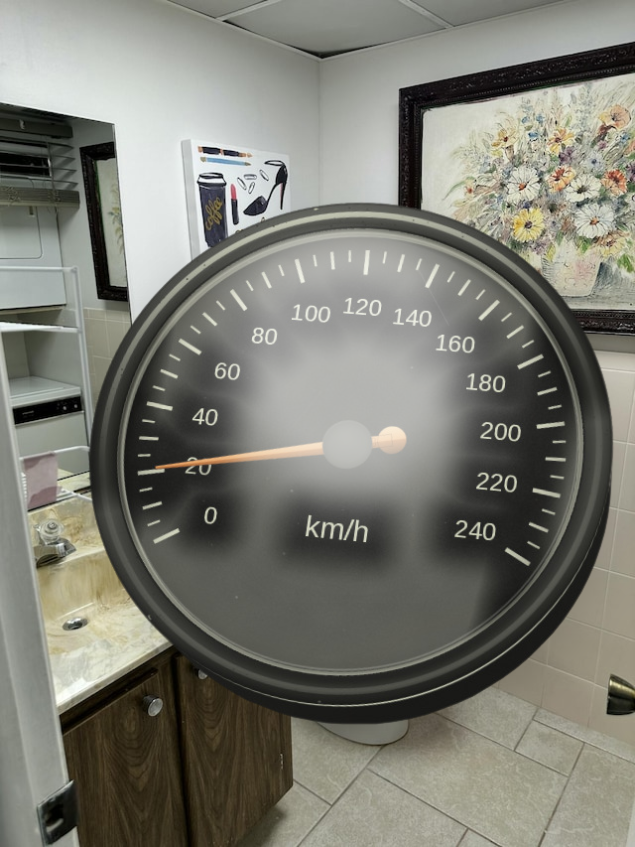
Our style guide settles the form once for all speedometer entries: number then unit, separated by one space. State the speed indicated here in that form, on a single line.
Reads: 20 km/h
